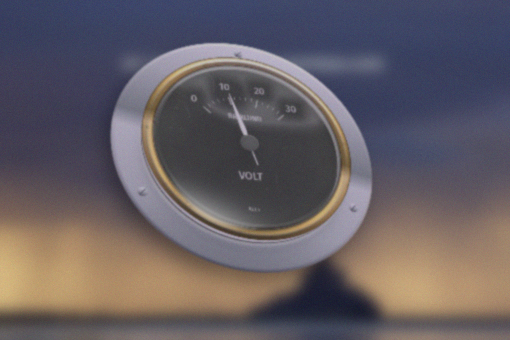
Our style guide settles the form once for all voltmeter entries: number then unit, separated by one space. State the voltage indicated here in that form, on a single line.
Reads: 10 V
